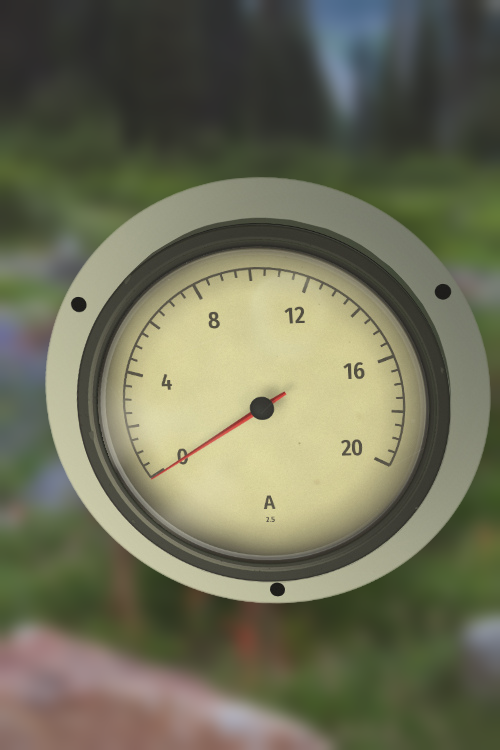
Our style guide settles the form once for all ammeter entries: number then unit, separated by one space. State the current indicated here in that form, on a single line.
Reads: 0 A
